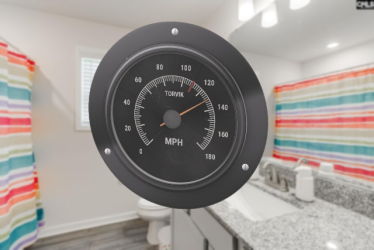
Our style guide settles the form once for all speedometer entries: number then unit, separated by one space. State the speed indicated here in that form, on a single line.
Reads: 130 mph
